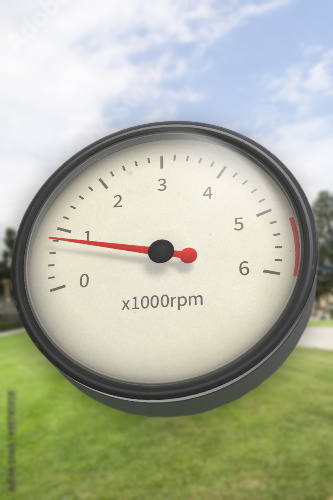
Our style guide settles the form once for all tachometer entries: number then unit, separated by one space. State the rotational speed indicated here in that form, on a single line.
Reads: 800 rpm
